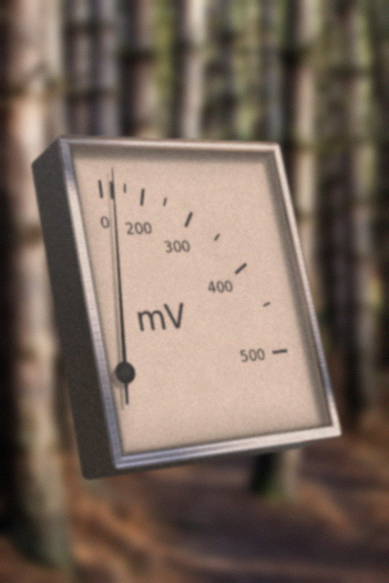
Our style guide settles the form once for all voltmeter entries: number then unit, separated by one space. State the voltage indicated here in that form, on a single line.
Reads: 100 mV
